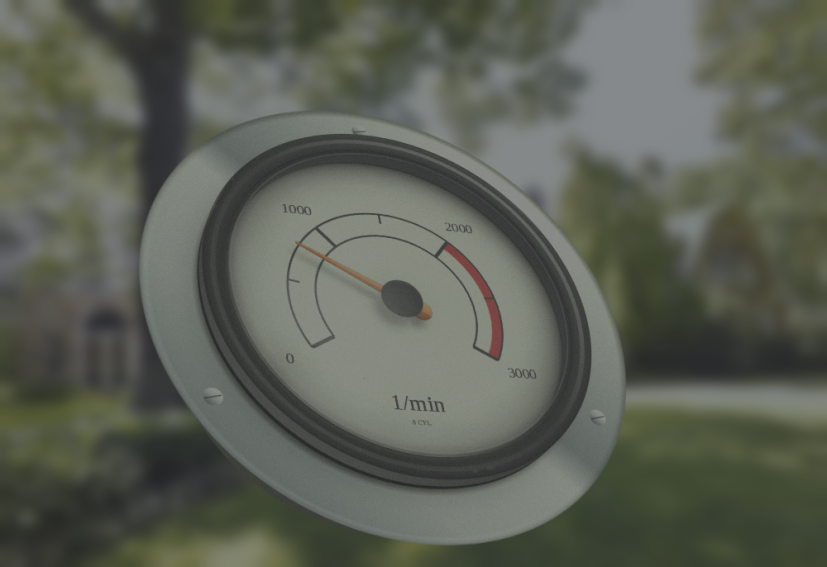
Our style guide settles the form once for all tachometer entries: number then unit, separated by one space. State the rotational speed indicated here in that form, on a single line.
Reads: 750 rpm
